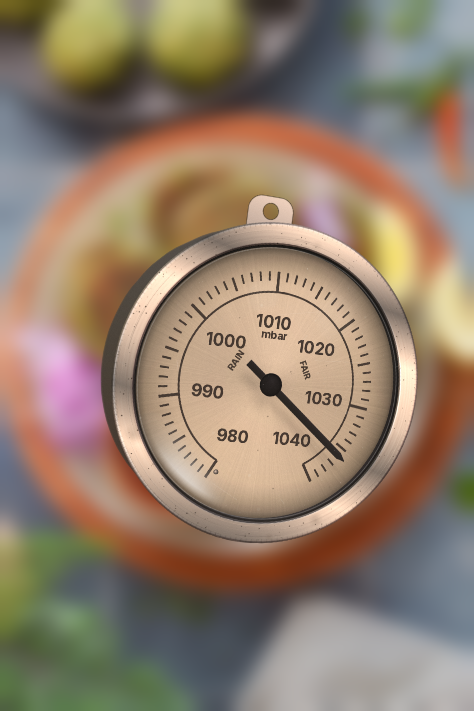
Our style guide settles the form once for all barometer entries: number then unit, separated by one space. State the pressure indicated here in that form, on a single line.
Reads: 1036 mbar
